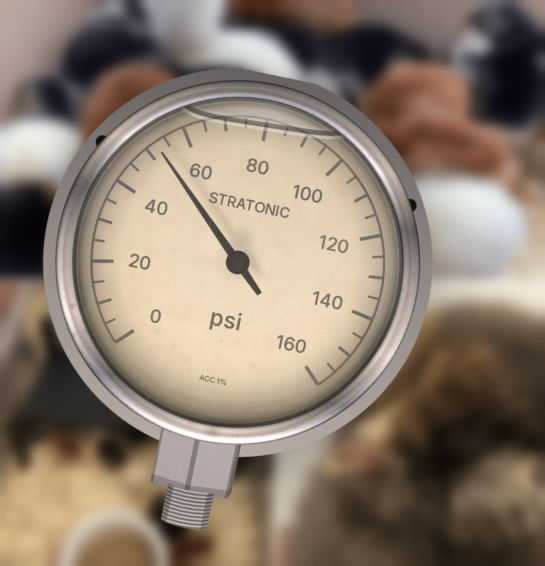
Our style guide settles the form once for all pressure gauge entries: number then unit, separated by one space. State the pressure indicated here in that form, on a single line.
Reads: 52.5 psi
